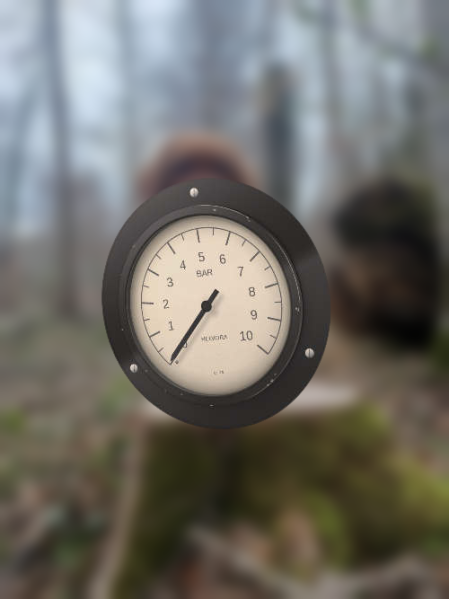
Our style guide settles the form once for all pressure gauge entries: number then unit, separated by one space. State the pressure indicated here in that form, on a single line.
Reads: 0 bar
